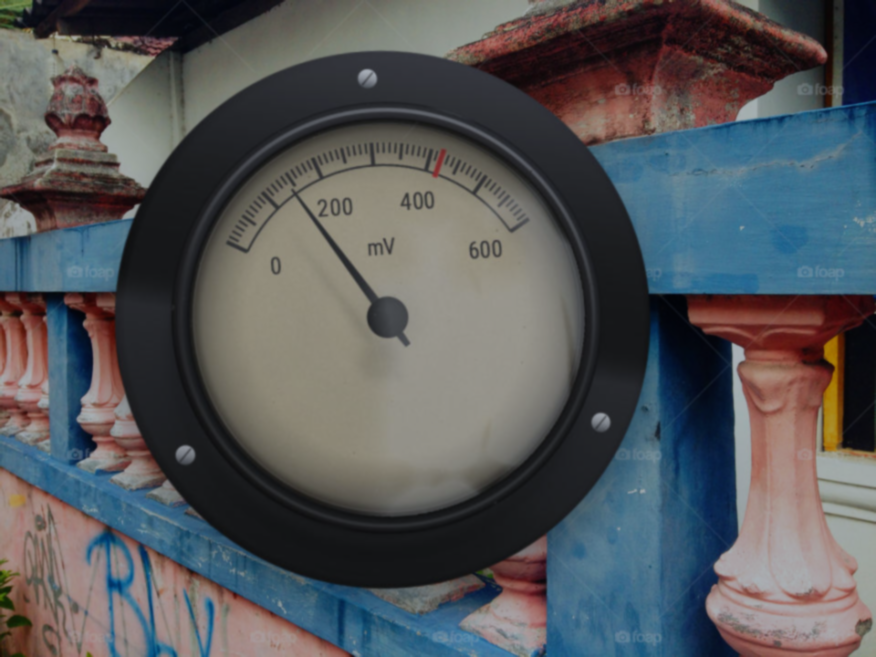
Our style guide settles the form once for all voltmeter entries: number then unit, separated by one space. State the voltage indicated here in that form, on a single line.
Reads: 140 mV
